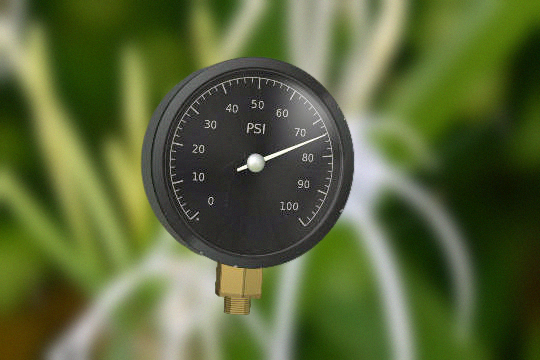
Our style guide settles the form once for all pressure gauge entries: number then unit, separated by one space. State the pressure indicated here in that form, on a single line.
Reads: 74 psi
